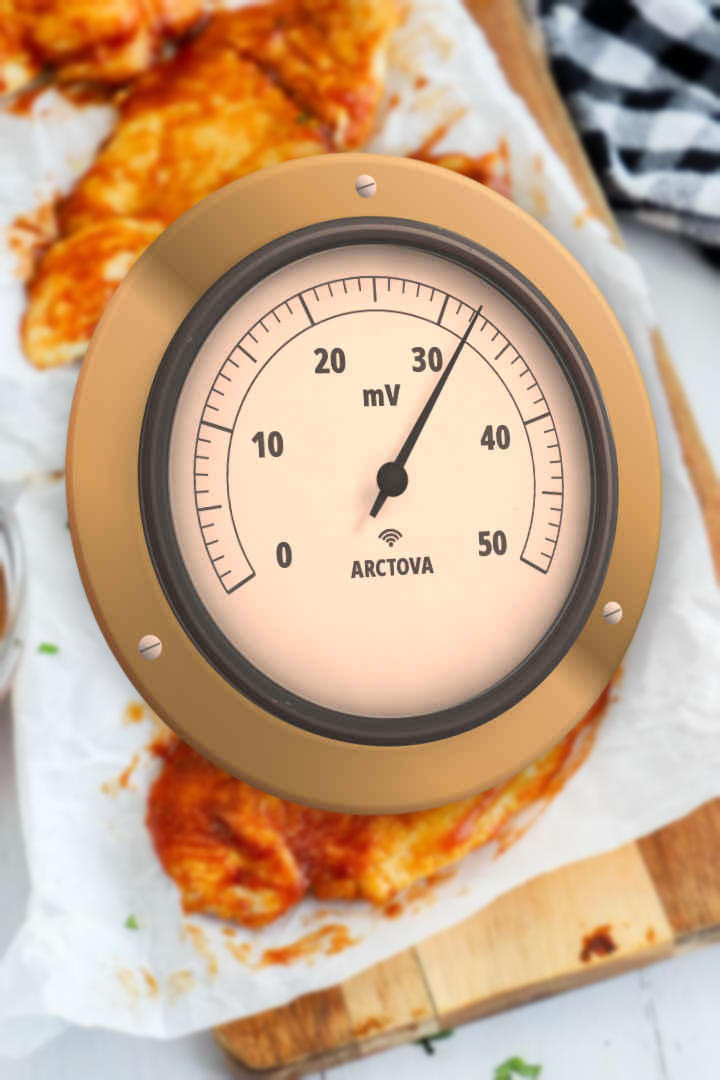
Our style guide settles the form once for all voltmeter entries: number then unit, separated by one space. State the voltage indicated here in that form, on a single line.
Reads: 32 mV
